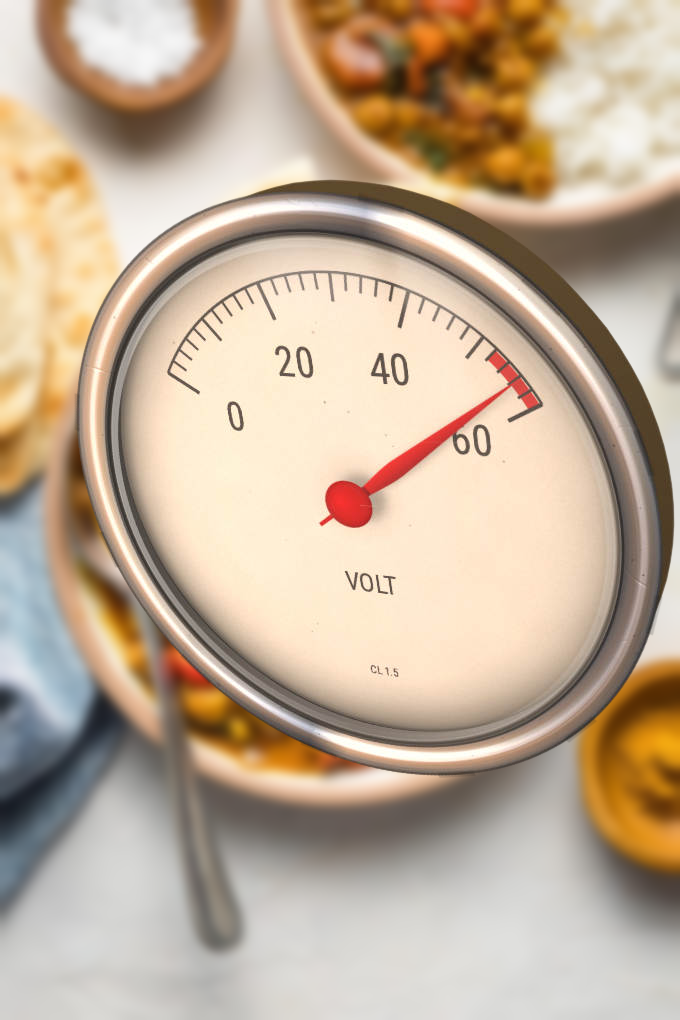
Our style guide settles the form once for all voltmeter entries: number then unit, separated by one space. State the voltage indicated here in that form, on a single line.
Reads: 56 V
